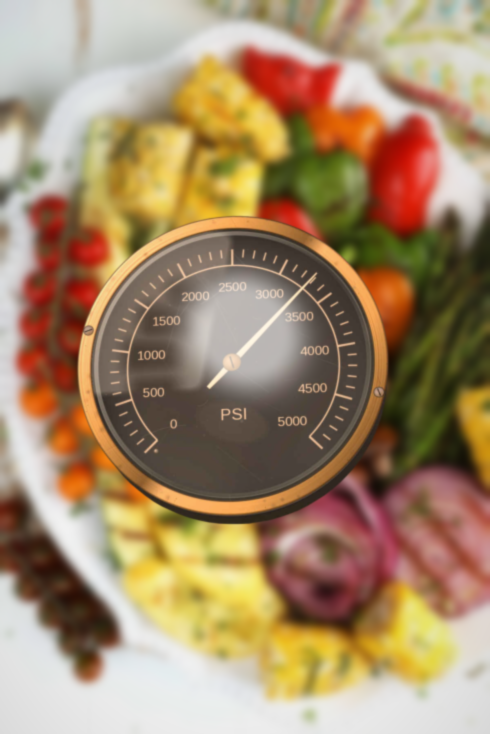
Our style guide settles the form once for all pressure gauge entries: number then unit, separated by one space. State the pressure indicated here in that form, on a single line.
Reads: 3300 psi
